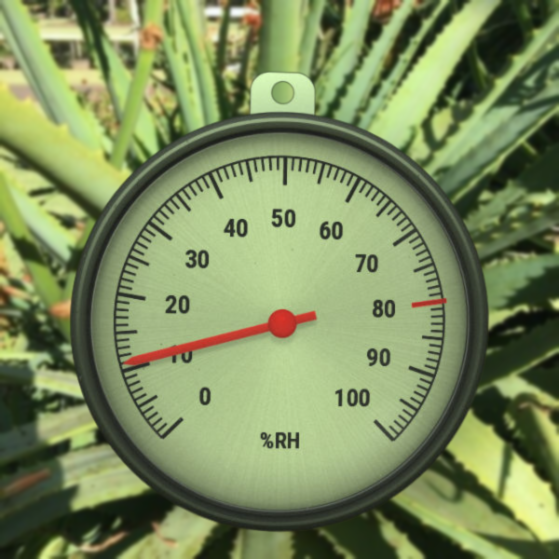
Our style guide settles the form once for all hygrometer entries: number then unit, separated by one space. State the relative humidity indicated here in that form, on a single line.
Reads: 11 %
